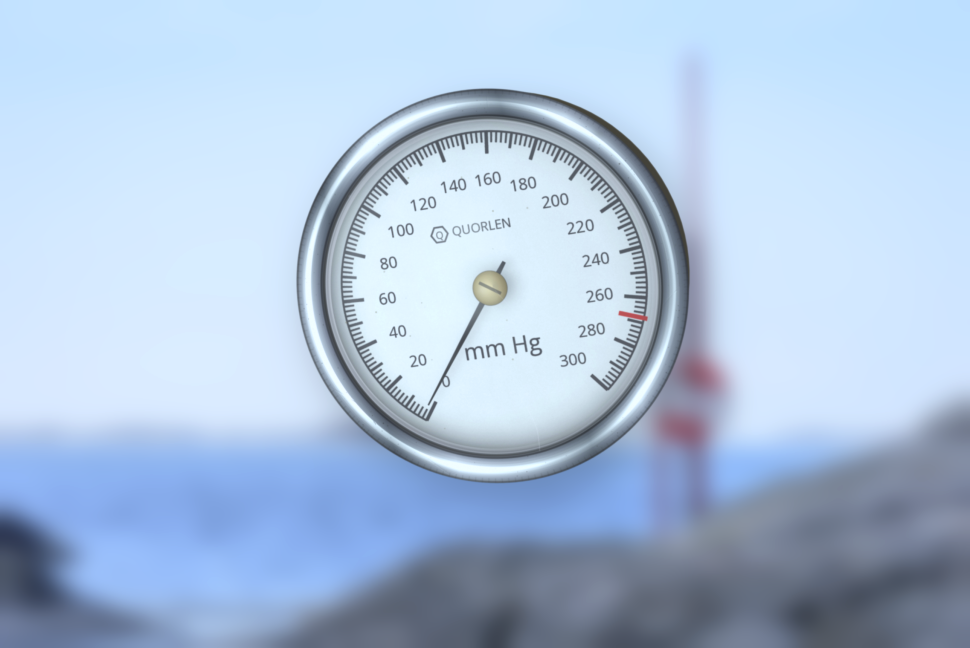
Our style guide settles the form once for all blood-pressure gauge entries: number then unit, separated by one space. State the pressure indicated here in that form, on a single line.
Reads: 2 mmHg
